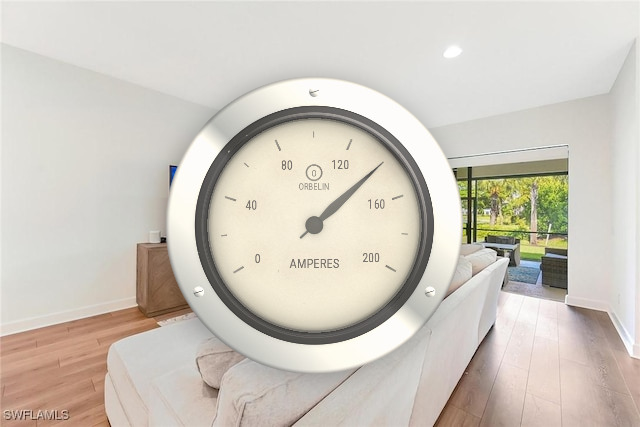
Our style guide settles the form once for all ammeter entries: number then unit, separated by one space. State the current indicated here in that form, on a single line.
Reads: 140 A
